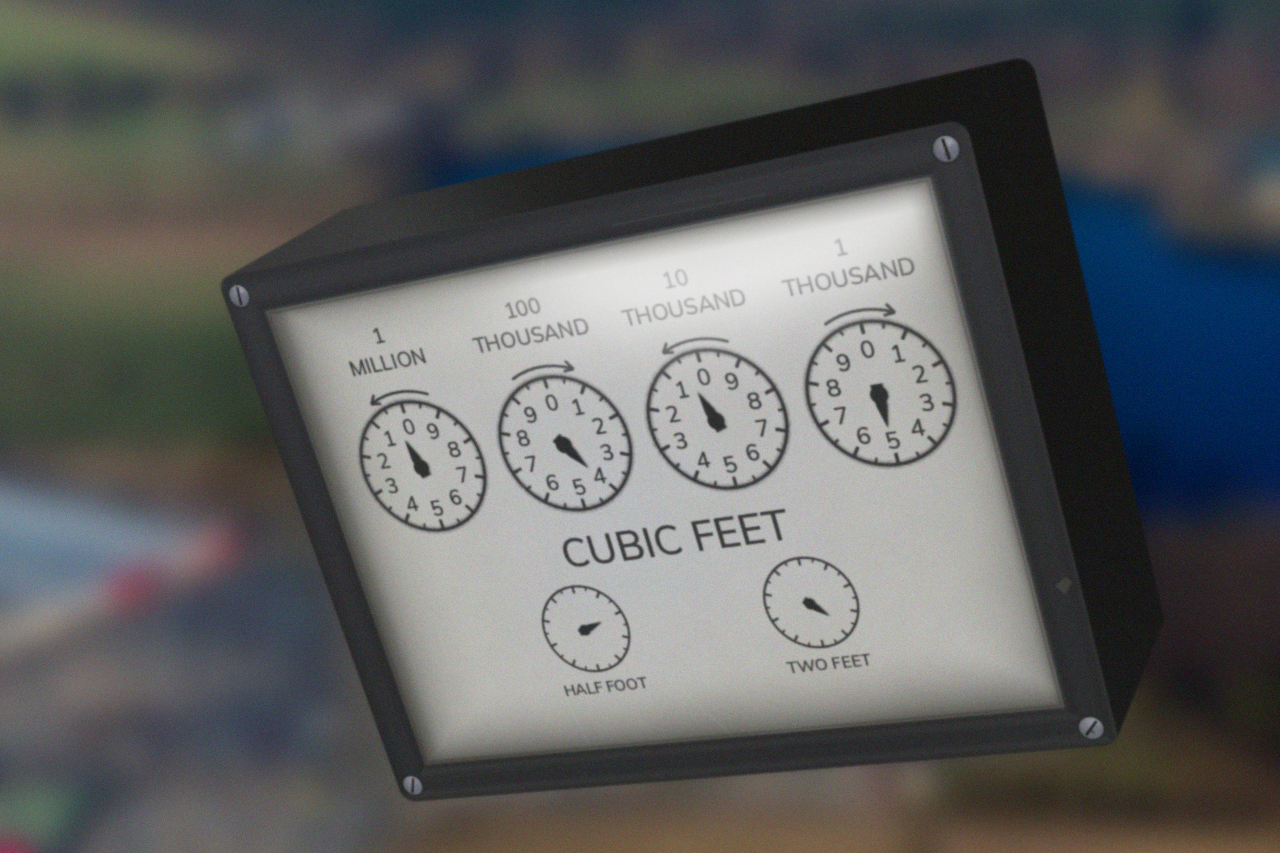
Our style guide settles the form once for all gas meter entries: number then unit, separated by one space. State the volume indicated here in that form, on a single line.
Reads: 40500 ft³
